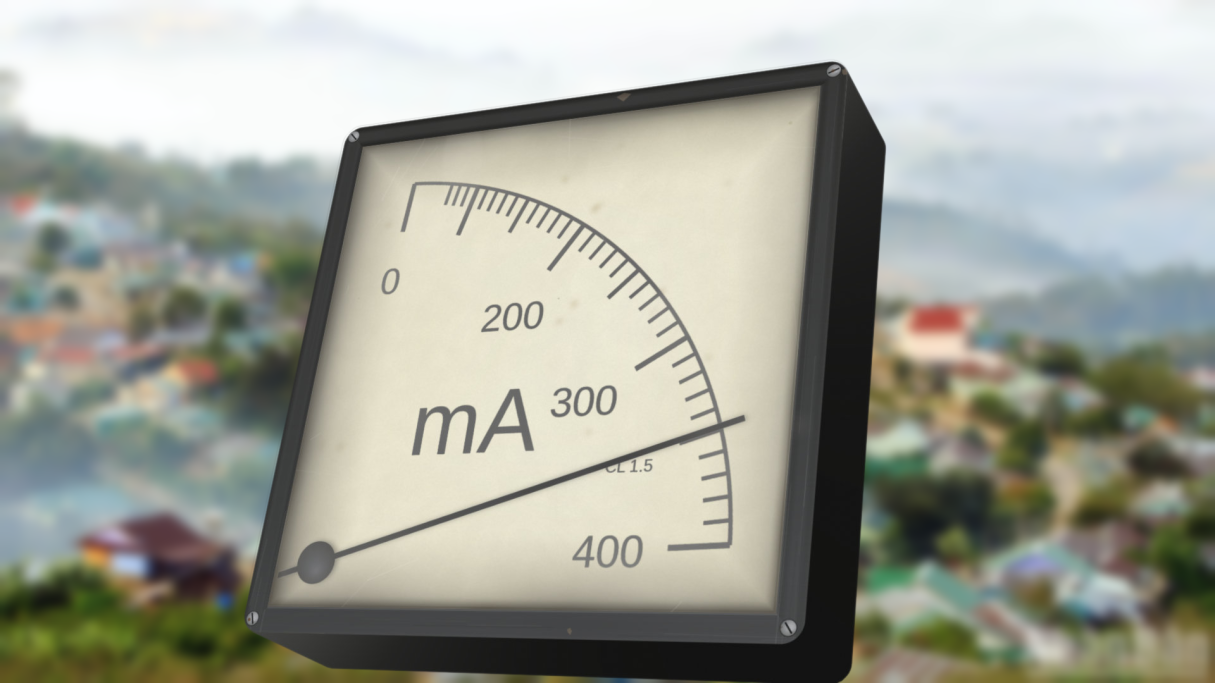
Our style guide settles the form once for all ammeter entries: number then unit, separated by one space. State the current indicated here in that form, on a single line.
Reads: 350 mA
